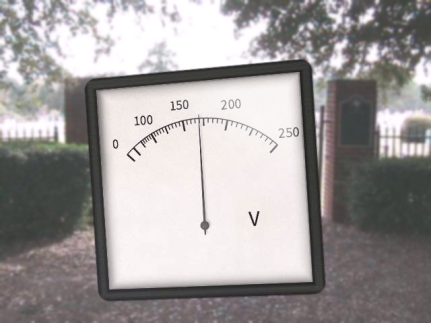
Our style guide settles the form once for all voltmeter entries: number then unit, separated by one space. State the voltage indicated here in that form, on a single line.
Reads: 170 V
